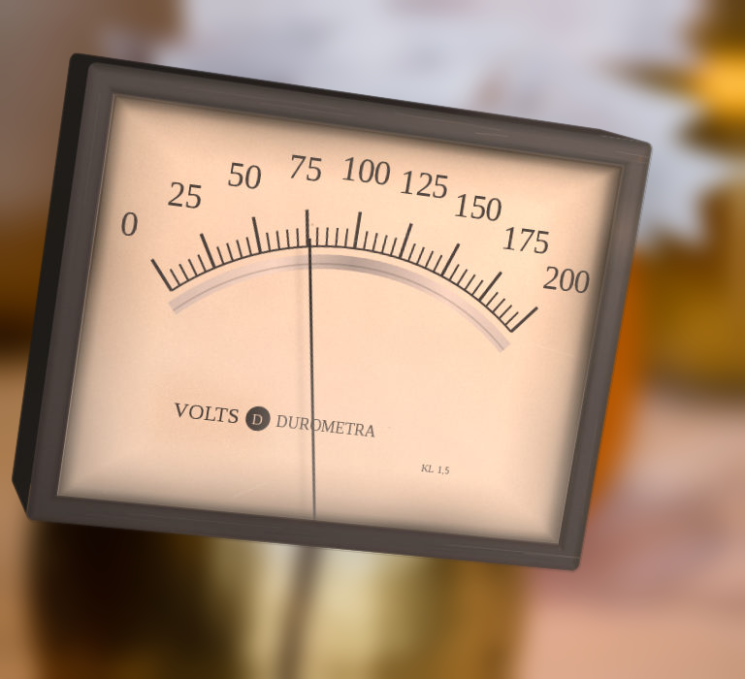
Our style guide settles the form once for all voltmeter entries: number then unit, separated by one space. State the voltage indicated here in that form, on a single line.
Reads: 75 V
